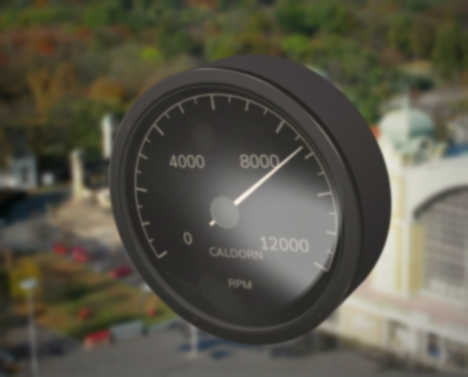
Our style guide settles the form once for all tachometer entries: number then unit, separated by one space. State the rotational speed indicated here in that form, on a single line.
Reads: 8750 rpm
